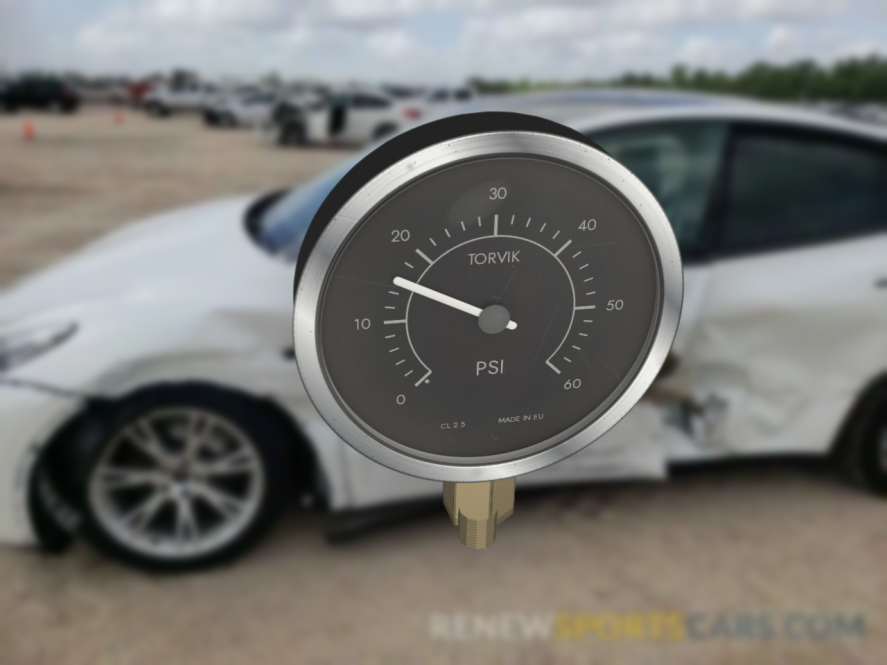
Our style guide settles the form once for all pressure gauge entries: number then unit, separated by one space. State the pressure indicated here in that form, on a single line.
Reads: 16 psi
